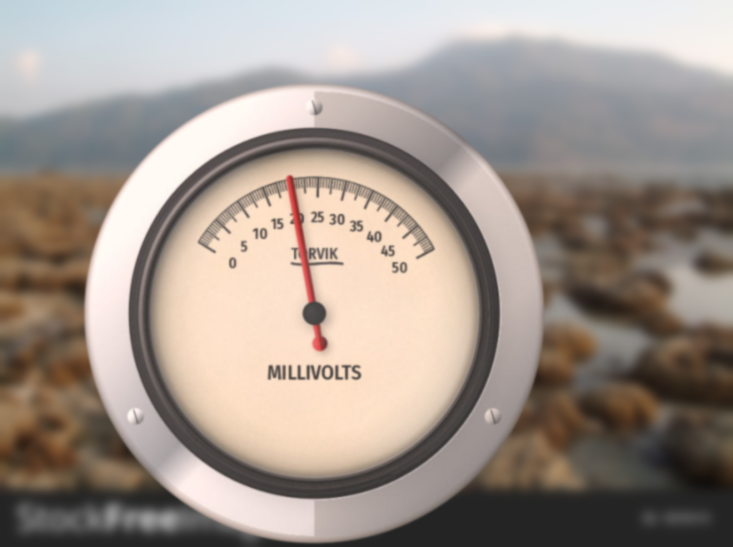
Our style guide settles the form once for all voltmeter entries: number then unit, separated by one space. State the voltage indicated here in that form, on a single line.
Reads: 20 mV
